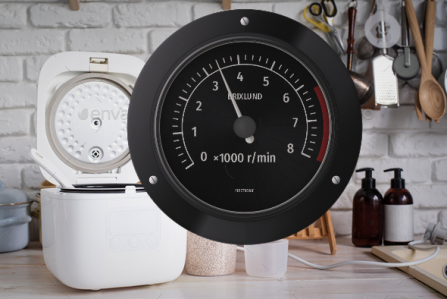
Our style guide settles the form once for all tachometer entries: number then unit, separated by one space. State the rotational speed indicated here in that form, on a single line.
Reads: 3400 rpm
